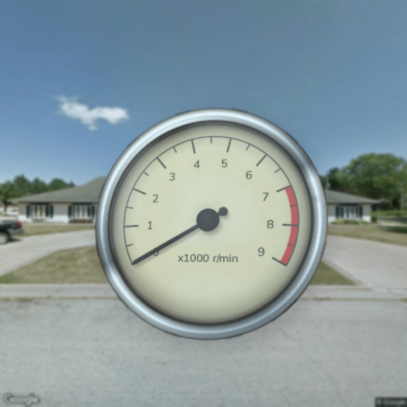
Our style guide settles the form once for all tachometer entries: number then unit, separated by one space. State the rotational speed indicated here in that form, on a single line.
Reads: 0 rpm
